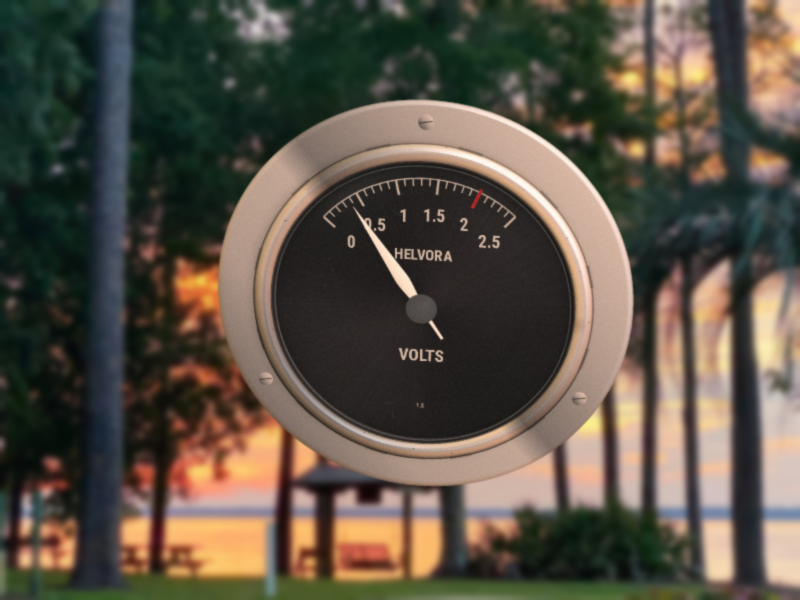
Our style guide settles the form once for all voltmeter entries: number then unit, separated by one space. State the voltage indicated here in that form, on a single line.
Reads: 0.4 V
